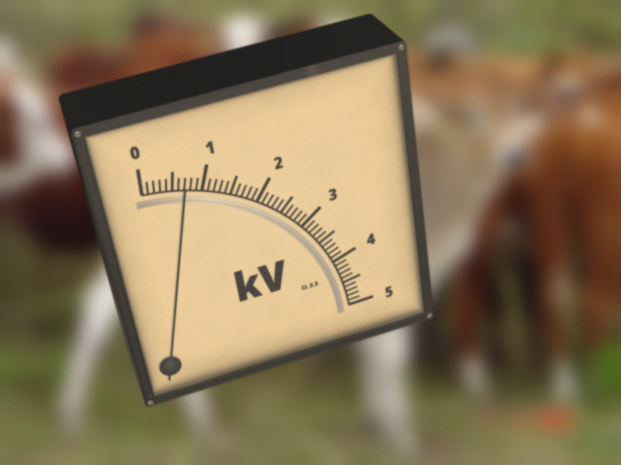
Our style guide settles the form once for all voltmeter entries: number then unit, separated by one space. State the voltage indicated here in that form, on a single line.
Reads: 0.7 kV
